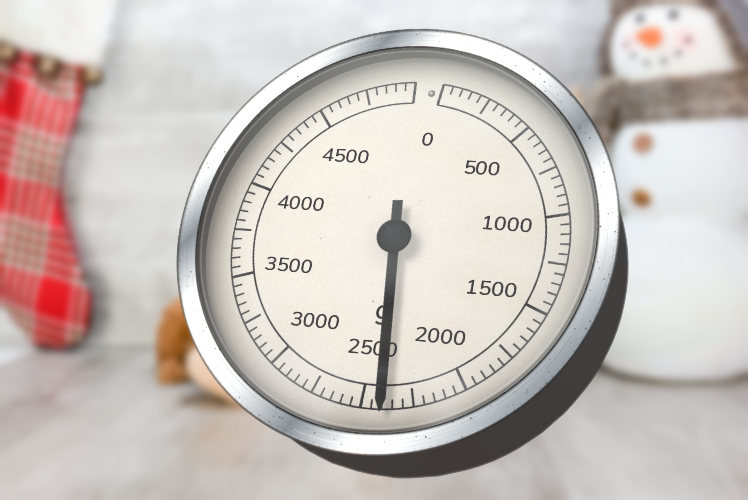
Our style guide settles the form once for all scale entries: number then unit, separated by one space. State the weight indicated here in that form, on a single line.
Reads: 2400 g
